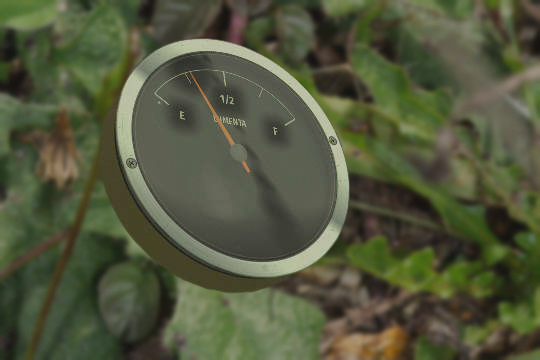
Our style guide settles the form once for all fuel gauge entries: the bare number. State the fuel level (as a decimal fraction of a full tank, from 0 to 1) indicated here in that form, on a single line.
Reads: 0.25
